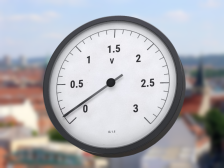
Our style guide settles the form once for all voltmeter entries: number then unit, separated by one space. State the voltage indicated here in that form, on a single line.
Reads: 0.1 V
